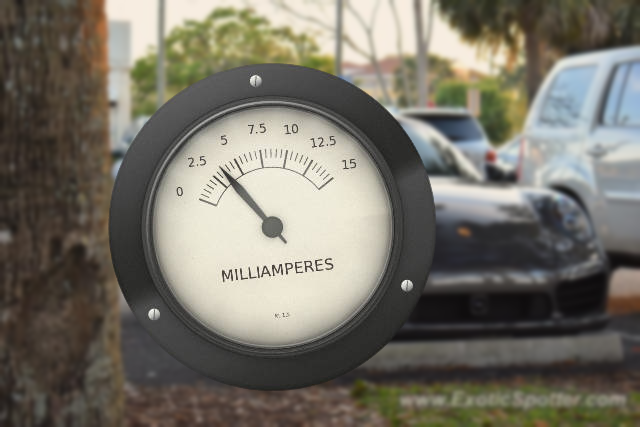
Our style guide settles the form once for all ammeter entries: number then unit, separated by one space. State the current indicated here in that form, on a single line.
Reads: 3.5 mA
